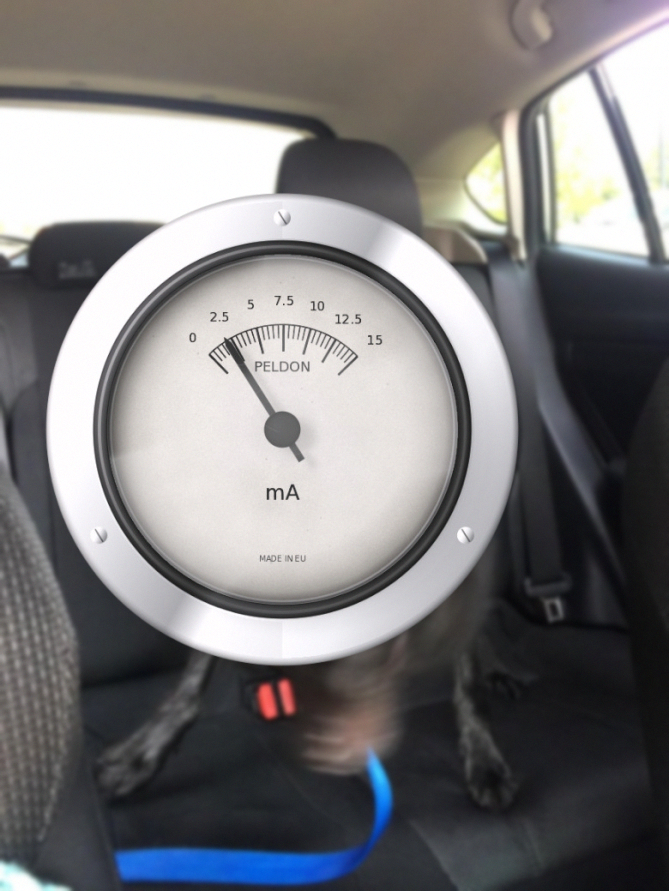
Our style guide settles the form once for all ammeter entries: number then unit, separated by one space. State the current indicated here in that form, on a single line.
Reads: 2 mA
